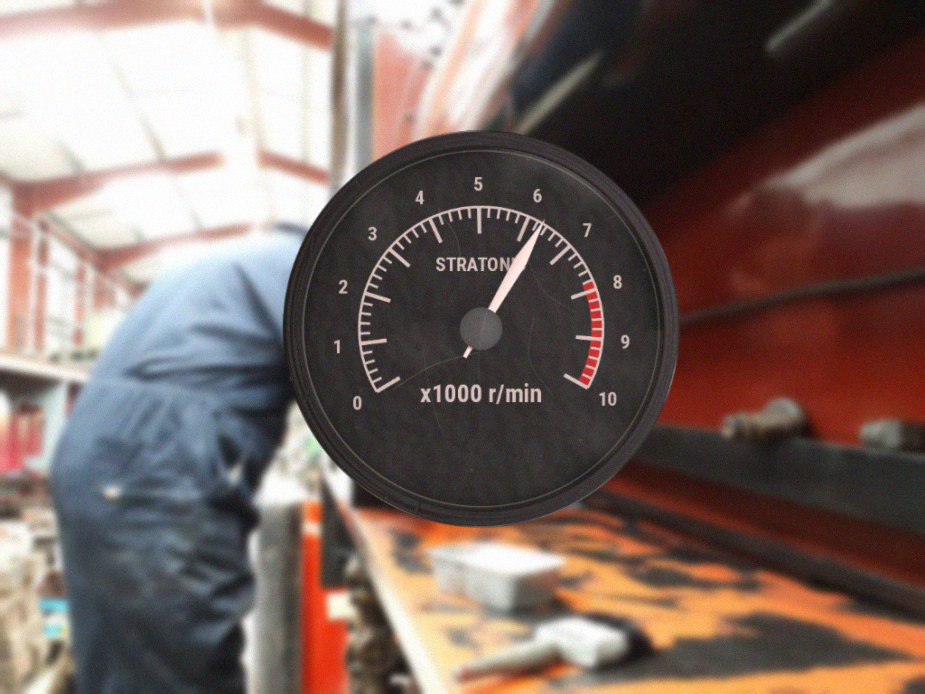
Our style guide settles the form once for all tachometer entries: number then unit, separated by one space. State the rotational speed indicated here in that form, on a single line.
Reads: 6300 rpm
